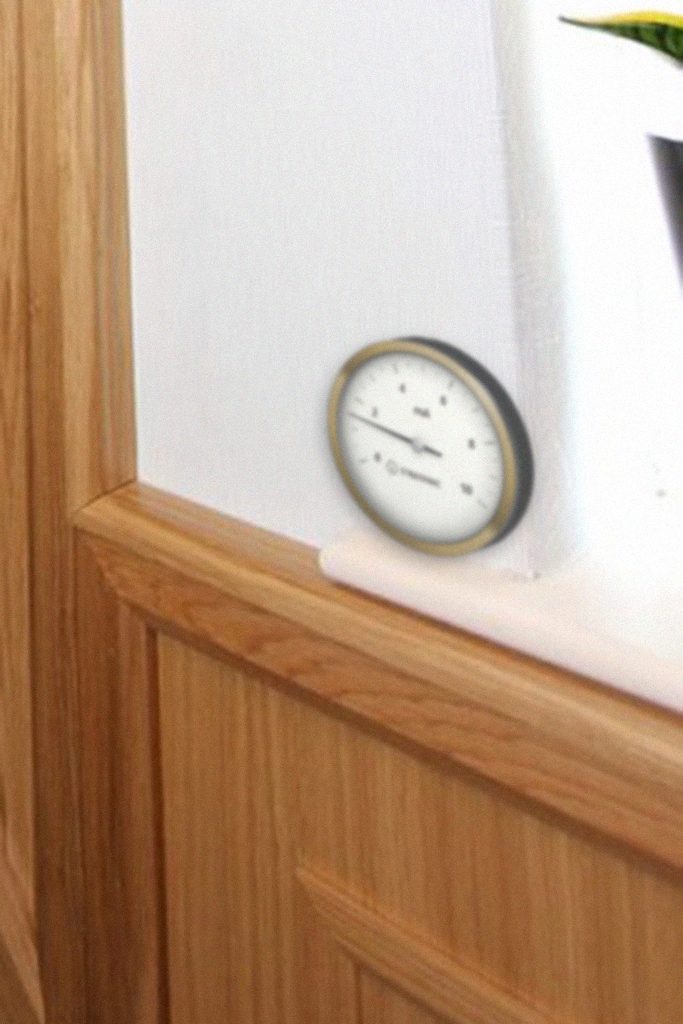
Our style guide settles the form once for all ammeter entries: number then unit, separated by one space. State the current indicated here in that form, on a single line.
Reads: 1.5 mA
